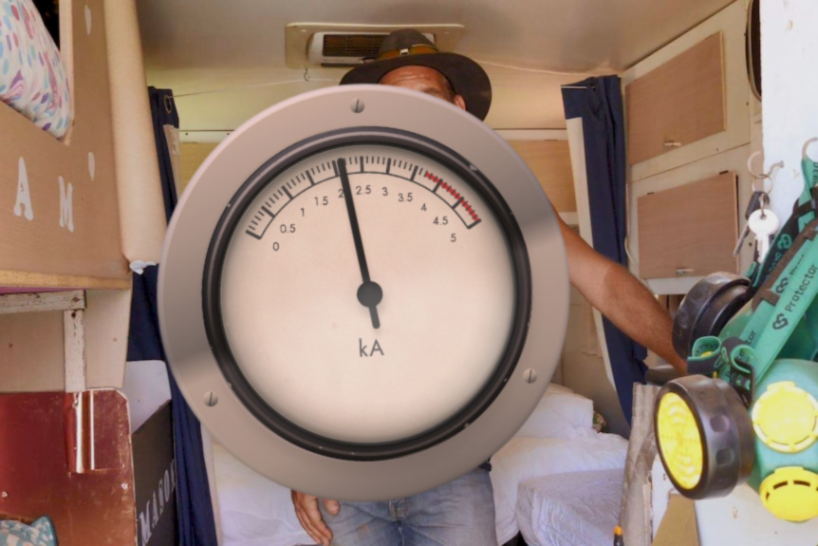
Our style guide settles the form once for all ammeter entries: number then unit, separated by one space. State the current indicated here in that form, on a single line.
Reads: 2.1 kA
